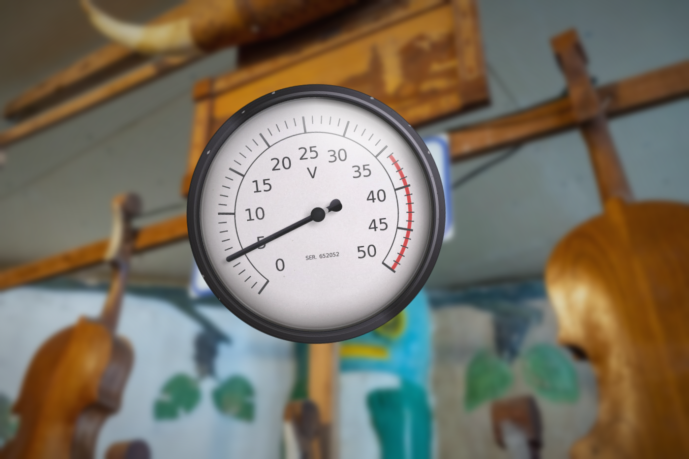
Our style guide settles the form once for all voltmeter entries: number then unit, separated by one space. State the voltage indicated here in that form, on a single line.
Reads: 5 V
